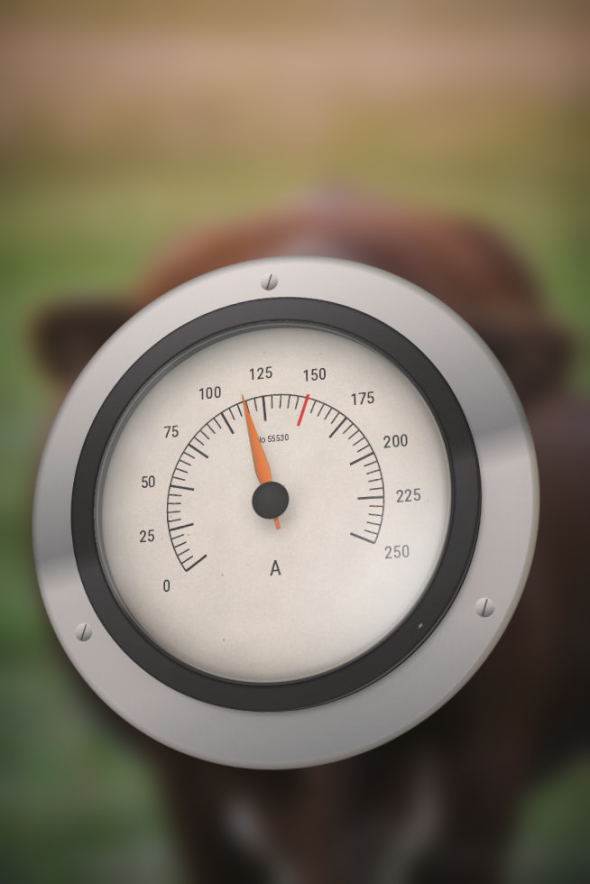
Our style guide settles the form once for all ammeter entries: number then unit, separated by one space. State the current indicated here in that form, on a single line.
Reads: 115 A
